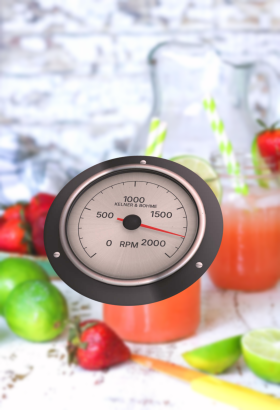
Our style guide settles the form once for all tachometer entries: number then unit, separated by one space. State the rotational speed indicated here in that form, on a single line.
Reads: 1800 rpm
